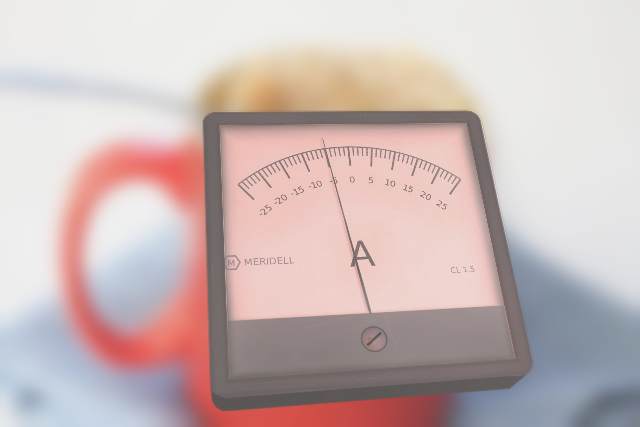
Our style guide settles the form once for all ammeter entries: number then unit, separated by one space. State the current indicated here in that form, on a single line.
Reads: -5 A
